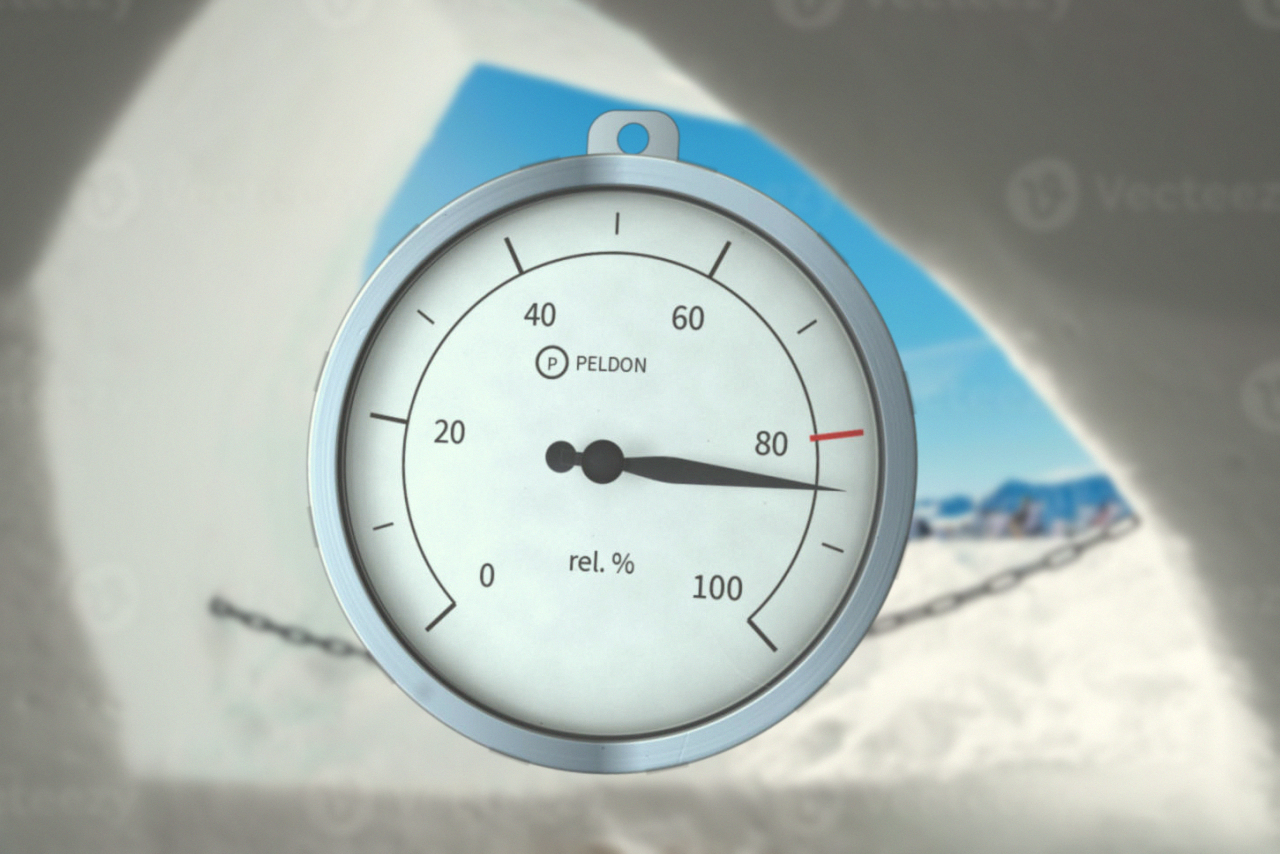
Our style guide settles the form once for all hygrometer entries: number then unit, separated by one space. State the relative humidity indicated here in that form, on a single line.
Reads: 85 %
